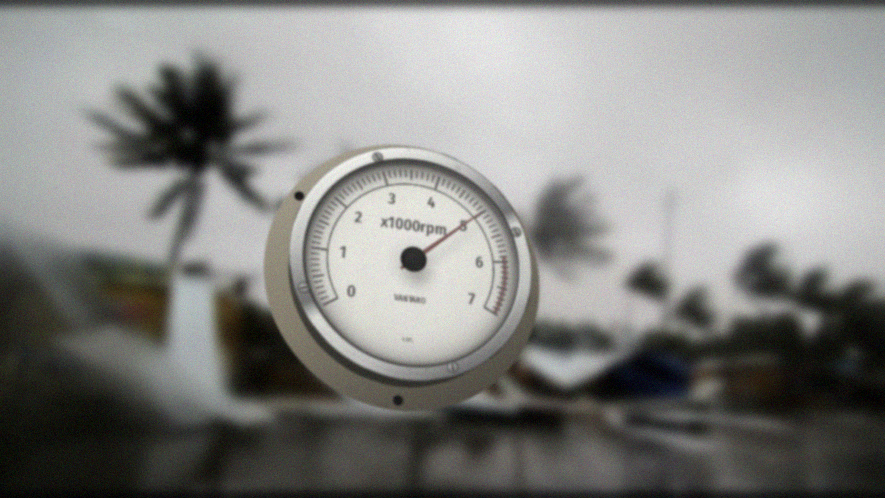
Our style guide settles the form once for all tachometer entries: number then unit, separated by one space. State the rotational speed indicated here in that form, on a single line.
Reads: 5000 rpm
